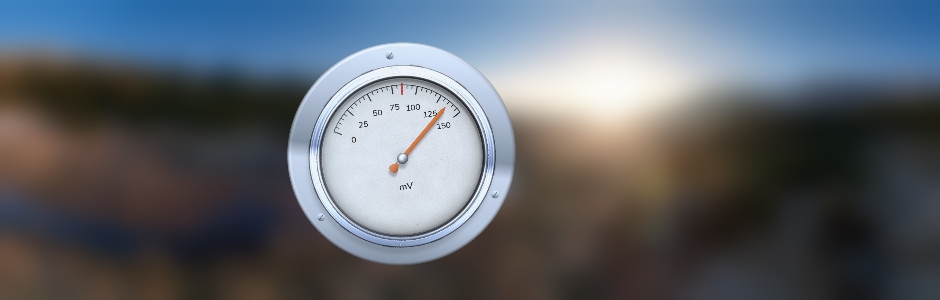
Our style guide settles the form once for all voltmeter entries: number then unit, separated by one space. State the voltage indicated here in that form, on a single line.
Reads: 135 mV
